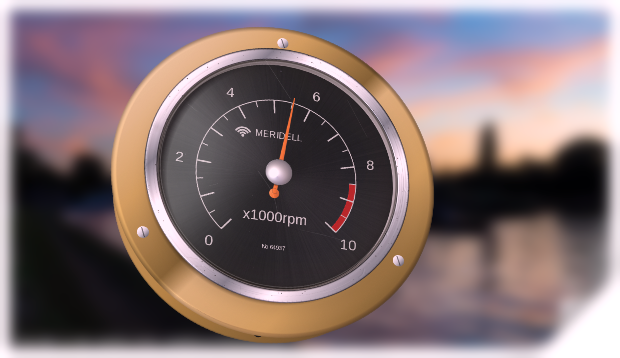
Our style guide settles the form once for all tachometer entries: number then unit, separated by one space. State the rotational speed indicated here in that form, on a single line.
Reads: 5500 rpm
